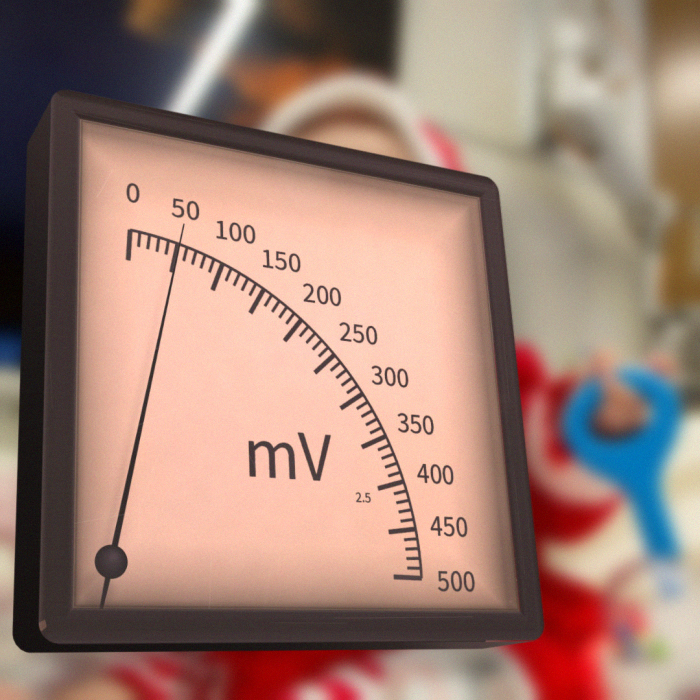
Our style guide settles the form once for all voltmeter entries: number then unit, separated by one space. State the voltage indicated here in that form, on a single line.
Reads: 50 mV
